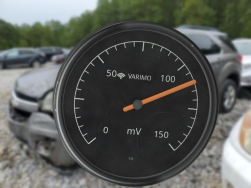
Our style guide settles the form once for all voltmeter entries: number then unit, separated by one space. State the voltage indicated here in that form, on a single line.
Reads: 110 mV
